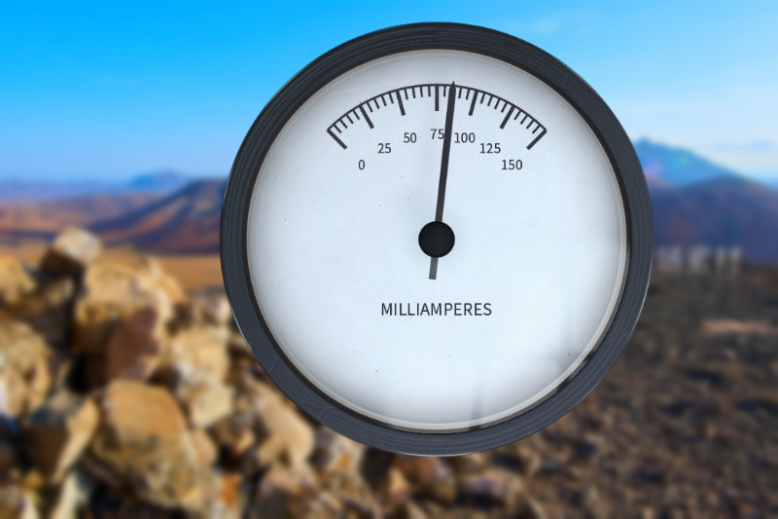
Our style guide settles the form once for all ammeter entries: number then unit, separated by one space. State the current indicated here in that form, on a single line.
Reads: 85 mA
